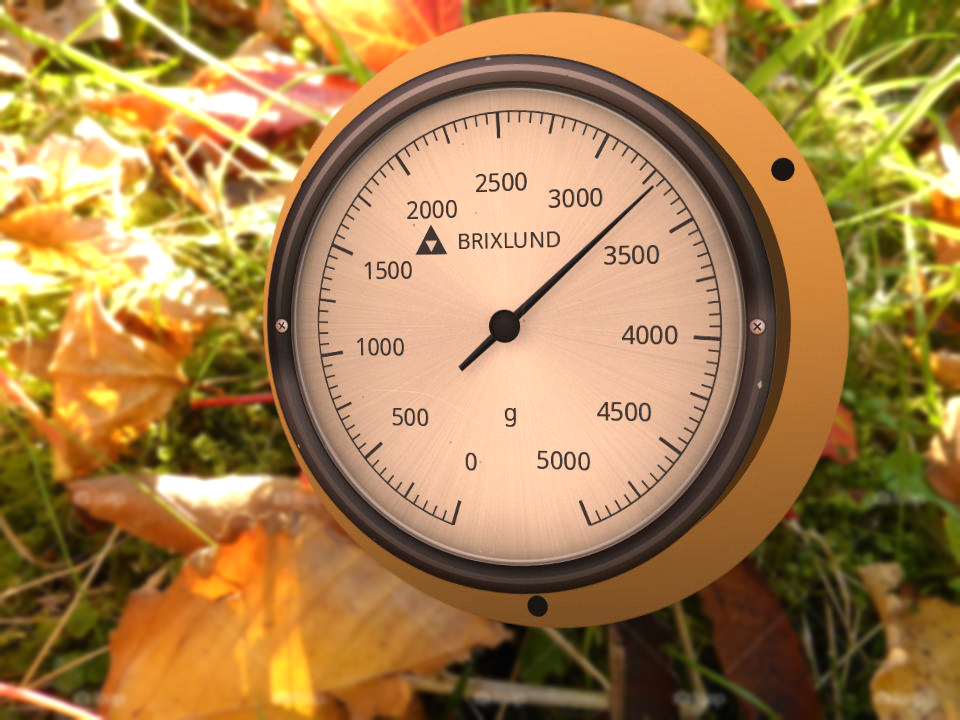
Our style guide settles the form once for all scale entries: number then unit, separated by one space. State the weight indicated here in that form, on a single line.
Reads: 3300 g
